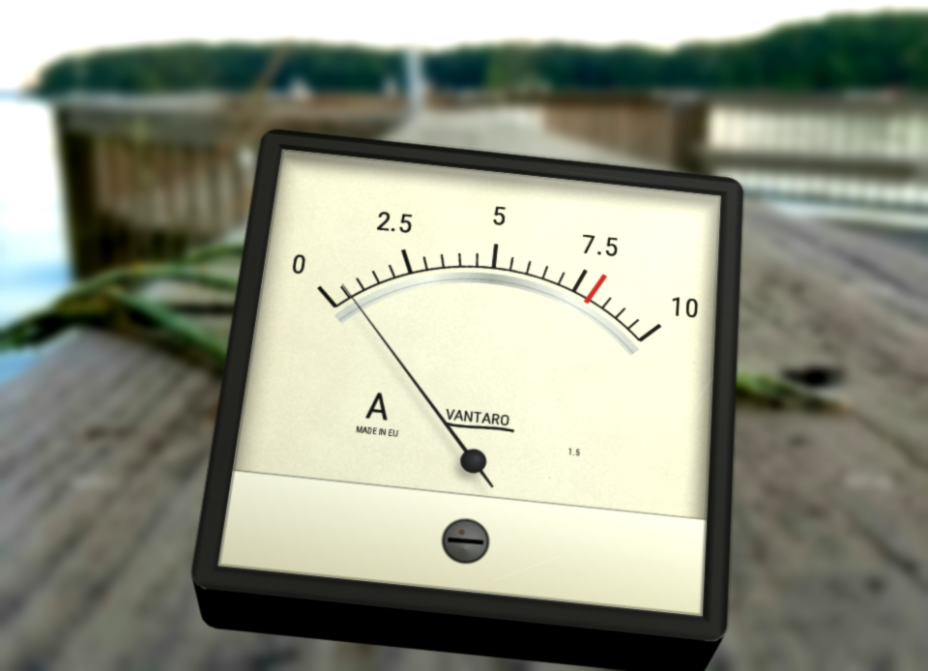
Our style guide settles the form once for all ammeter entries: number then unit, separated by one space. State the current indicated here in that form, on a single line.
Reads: 0.5 A
